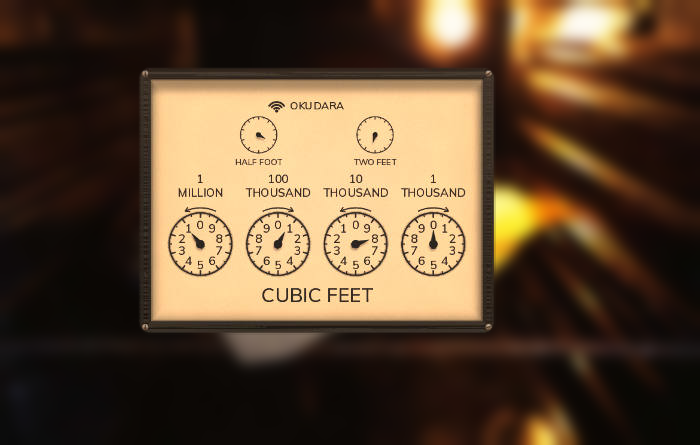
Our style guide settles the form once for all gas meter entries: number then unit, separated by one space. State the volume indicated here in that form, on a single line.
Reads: 108000 ft³
